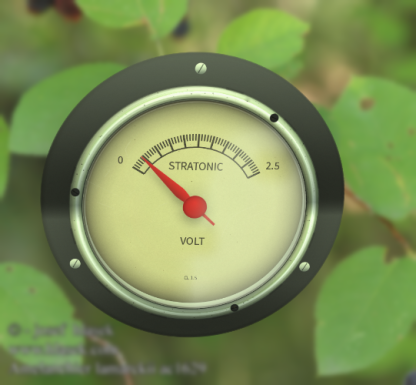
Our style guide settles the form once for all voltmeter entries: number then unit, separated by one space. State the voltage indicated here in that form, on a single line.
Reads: 0.25 V
